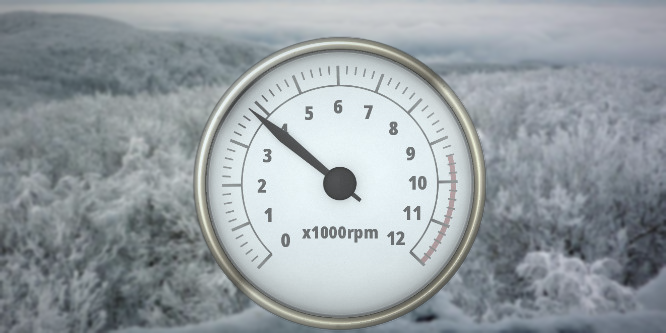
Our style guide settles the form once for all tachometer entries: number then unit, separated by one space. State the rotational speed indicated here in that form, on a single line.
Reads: 3800 rpm
